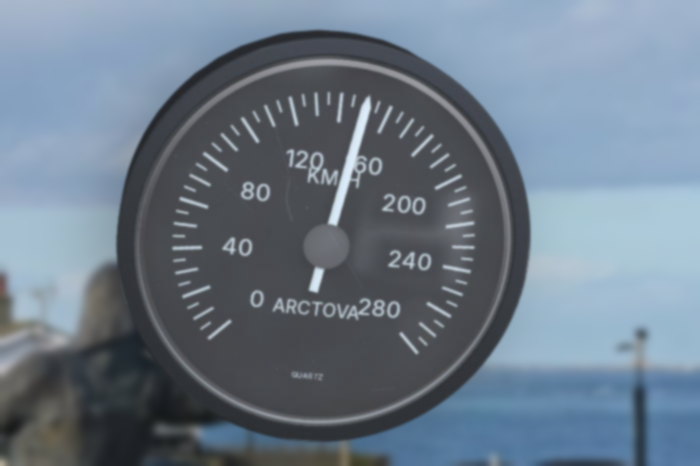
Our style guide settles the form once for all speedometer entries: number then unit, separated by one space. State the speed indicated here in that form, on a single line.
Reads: 150 km/h
